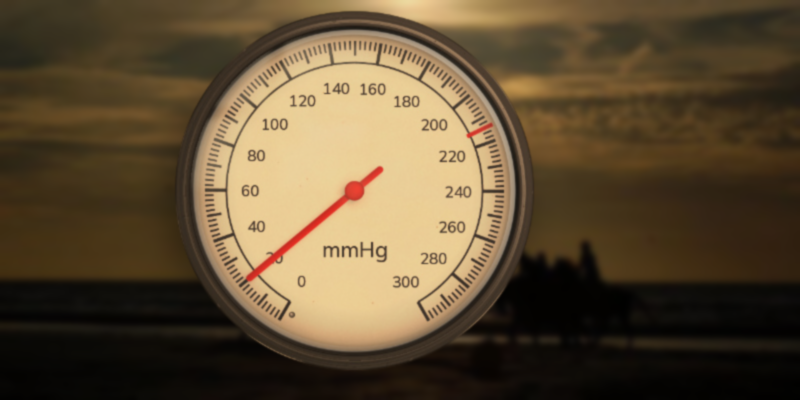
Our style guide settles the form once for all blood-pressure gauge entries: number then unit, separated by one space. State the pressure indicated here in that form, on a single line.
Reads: 20 mmHg
